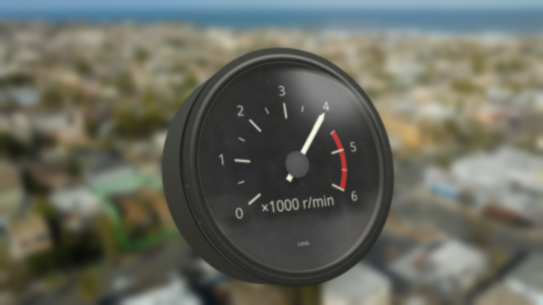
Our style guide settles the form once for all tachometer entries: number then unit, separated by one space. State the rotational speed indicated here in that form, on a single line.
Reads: 4000 rpm
